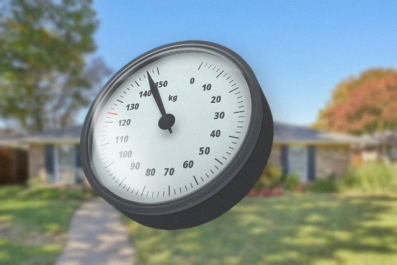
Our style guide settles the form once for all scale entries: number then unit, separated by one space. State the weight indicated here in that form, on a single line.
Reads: 146 kg
